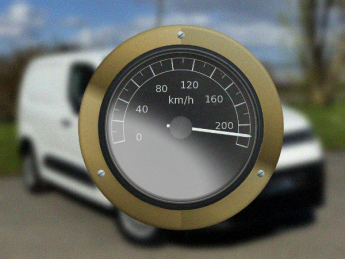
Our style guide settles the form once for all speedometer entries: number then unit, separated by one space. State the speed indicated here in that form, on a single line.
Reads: 210 km/h
